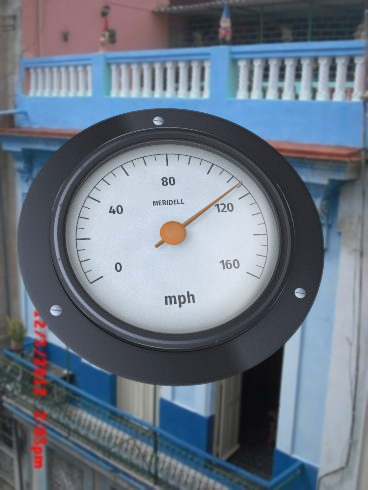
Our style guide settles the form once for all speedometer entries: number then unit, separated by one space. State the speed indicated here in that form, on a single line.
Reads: 115 mph
